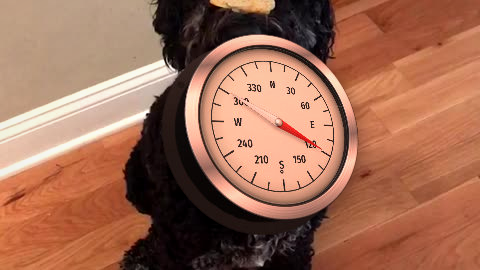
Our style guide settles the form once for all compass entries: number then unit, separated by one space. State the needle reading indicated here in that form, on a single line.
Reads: 120 °
